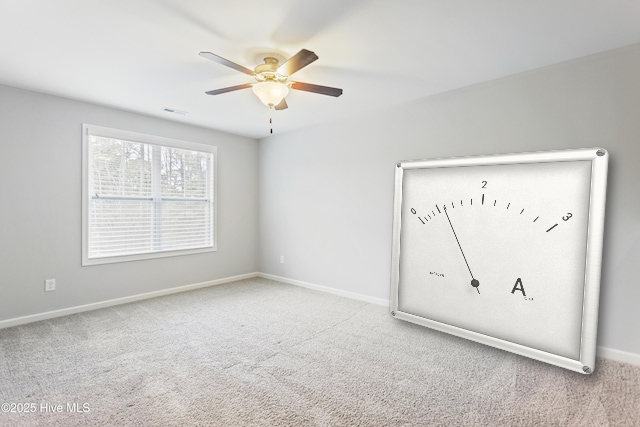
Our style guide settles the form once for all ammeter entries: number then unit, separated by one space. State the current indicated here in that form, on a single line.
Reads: 1.2 A
